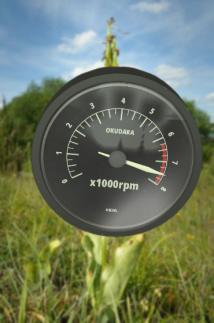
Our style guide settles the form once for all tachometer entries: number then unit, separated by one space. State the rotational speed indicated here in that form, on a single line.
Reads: 7500 rpm
